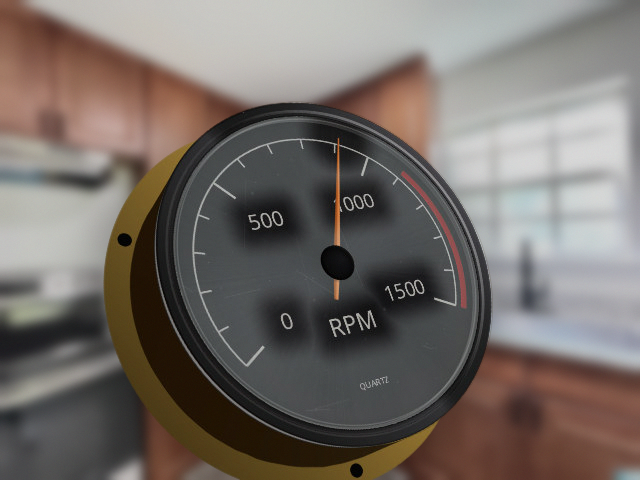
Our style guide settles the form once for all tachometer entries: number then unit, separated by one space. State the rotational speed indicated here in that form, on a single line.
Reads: 900 rpm
